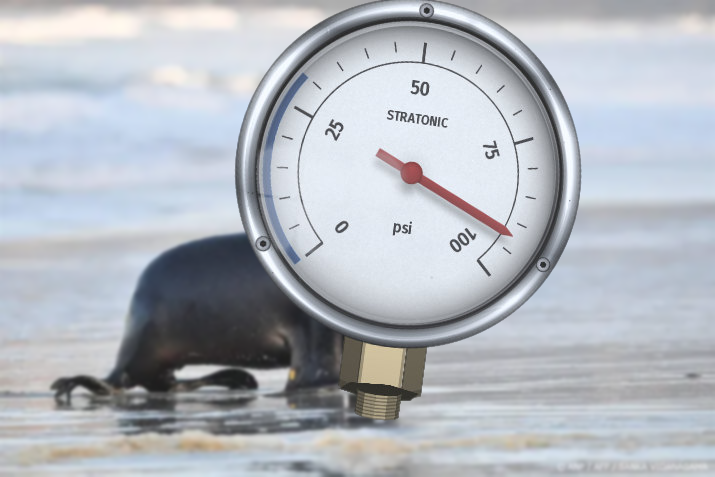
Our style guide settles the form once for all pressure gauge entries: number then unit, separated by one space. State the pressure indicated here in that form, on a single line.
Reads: 92.5 psi
